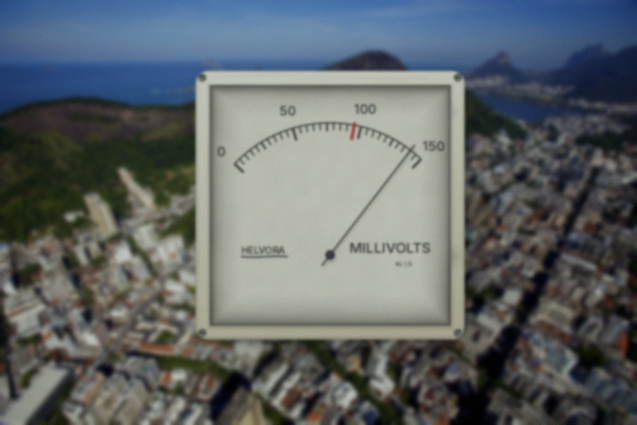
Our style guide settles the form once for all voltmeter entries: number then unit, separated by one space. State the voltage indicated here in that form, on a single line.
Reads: 140 mV
